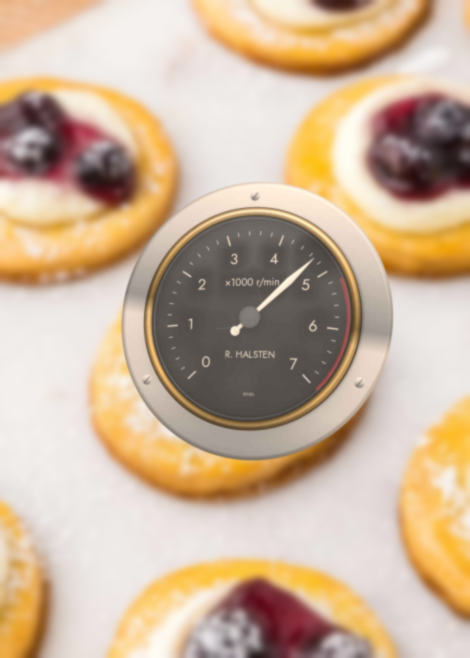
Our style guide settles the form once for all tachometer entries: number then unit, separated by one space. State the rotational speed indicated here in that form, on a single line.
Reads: 4700 rpm
